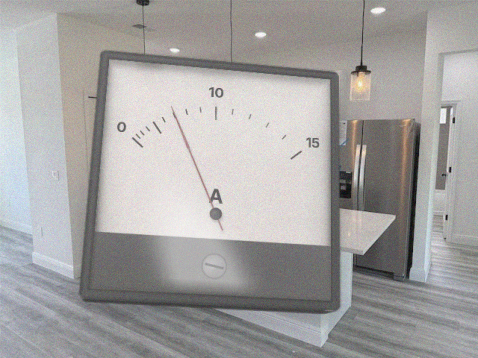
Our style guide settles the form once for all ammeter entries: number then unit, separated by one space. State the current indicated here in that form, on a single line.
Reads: 7 A
